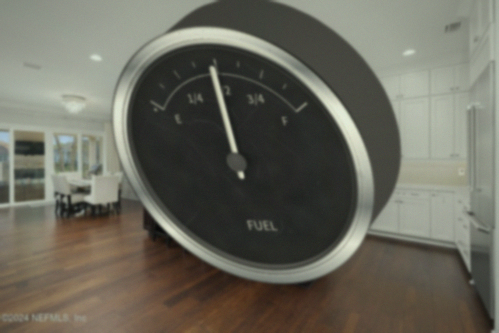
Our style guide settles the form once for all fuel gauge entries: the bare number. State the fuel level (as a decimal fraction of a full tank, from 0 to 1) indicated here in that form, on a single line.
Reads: 0.5
